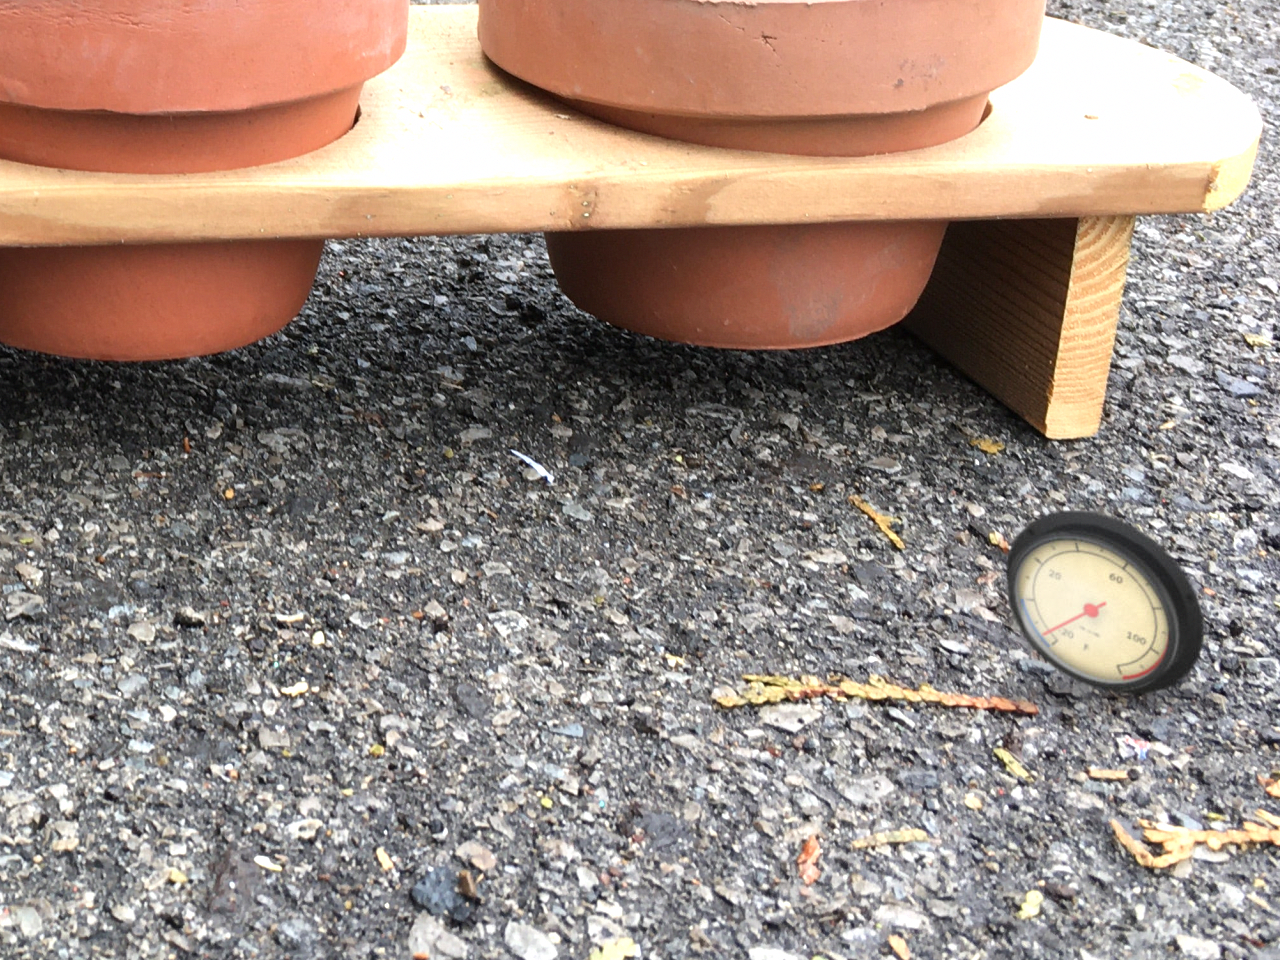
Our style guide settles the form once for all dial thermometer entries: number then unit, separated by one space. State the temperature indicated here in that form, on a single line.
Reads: -15 °F
